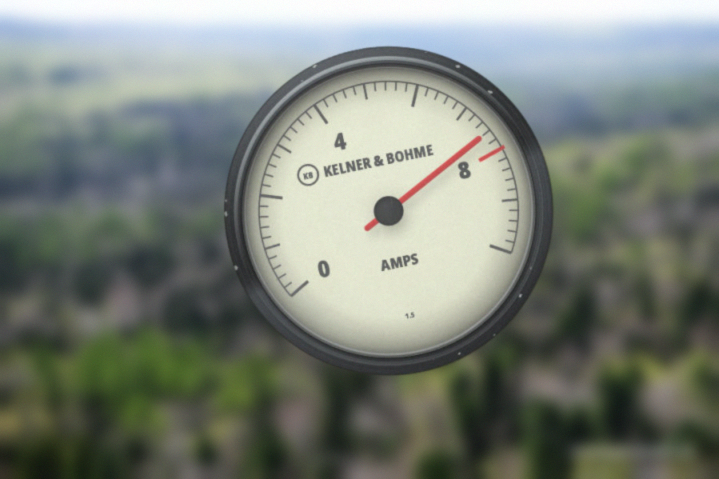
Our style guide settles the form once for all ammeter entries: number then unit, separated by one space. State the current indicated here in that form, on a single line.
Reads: 7.6 A
